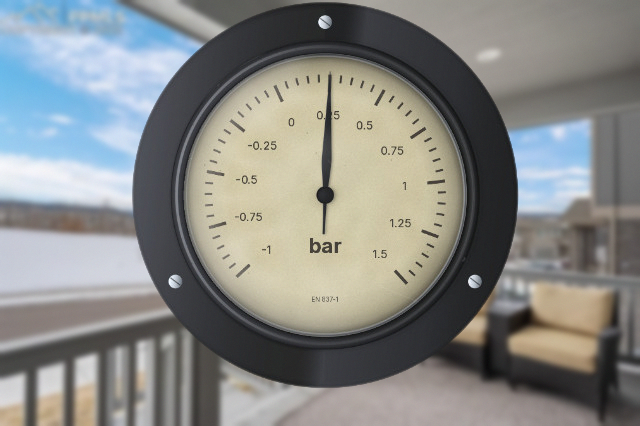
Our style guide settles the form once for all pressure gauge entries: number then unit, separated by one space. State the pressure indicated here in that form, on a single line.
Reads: 0.25 bar
